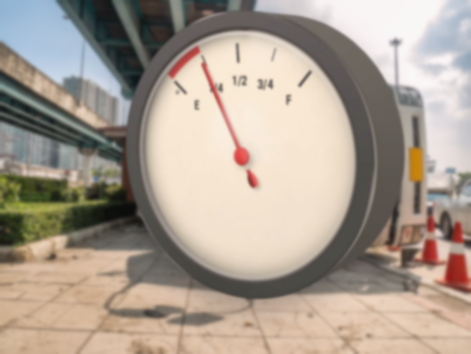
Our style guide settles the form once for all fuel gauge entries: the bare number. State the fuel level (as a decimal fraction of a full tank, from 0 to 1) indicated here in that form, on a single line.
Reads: 0.25
